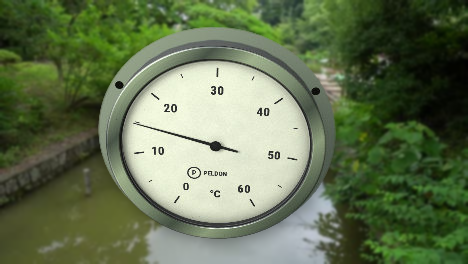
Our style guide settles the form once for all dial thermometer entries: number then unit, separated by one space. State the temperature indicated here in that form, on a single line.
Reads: 15 °C
